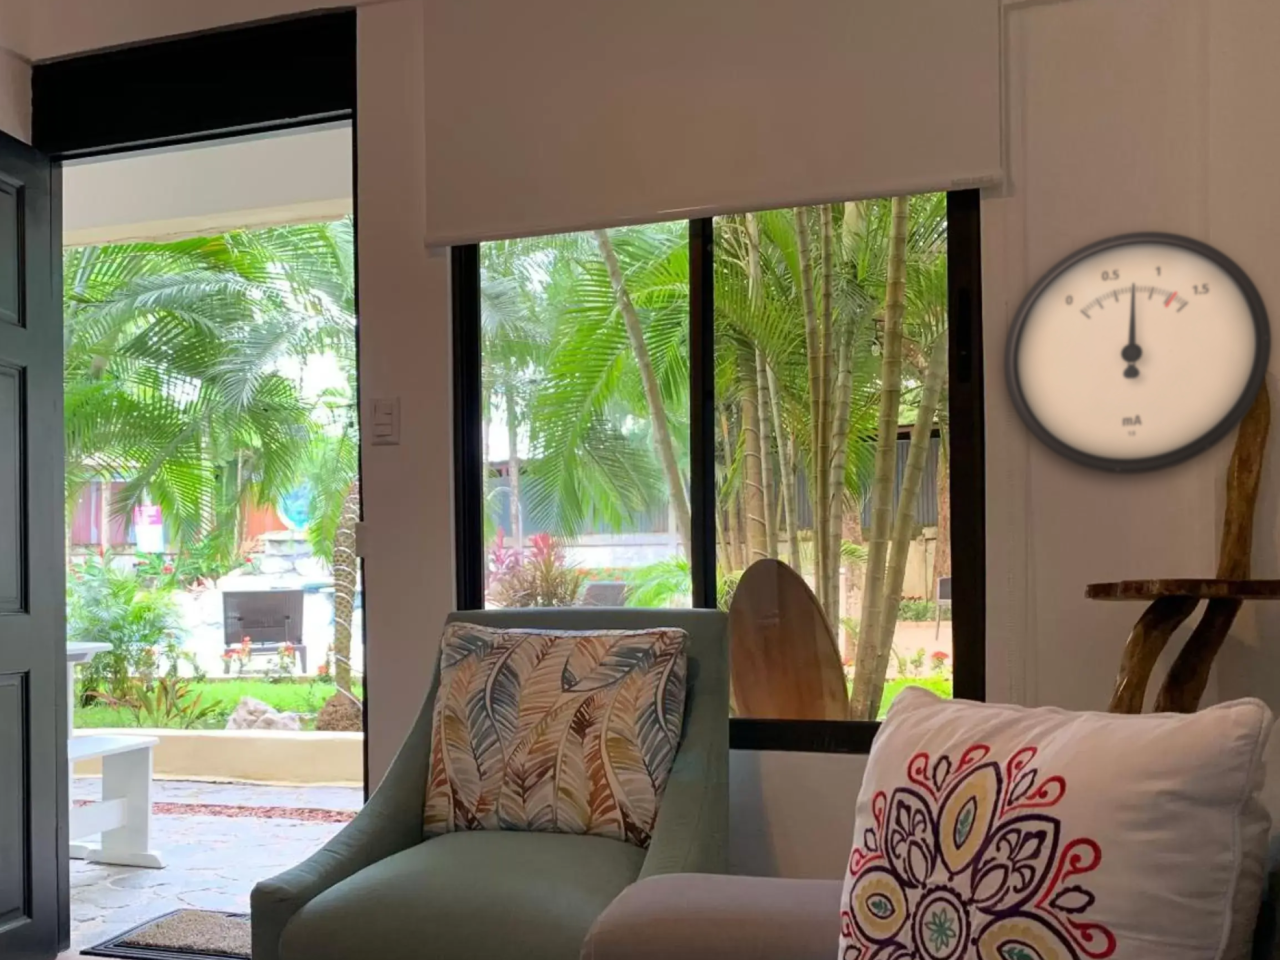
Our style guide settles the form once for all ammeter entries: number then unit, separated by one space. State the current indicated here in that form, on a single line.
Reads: 0.75 mA
